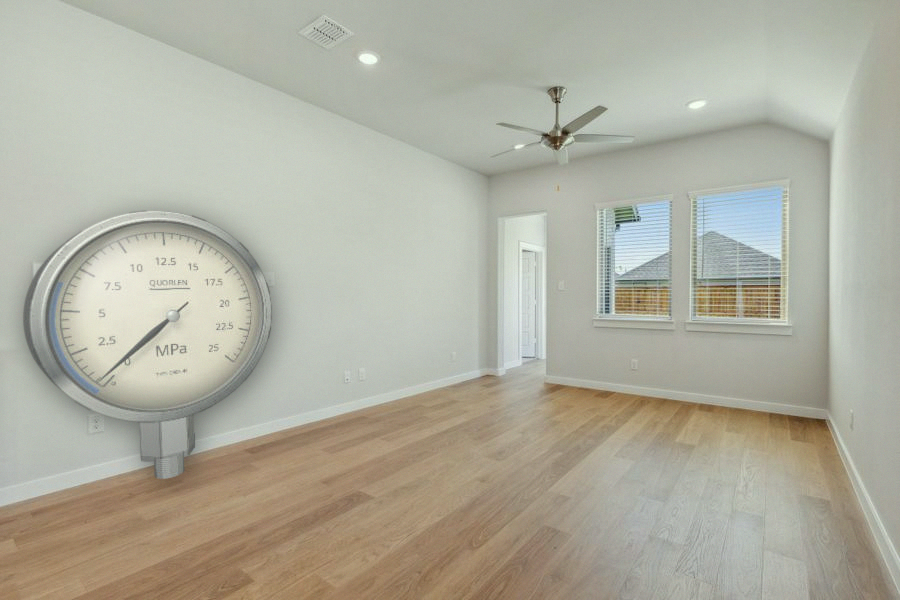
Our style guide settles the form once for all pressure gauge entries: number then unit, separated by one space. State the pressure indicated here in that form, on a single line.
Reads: 0.5 MPa
